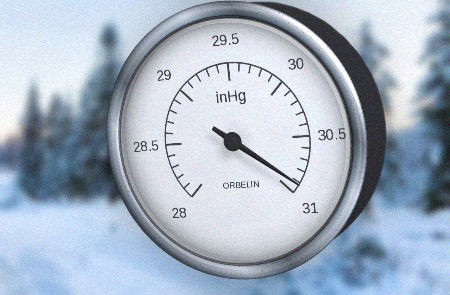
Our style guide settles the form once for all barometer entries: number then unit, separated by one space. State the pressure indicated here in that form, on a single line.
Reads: 30.9 inHg
